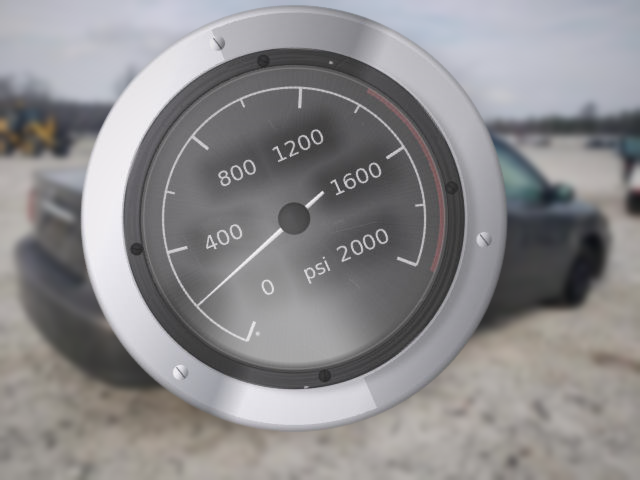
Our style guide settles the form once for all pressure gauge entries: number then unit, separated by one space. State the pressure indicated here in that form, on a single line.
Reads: 200 psi
